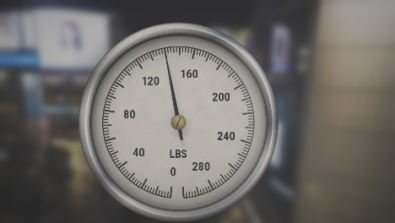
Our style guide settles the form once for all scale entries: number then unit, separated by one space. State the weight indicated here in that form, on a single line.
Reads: 140 lb
